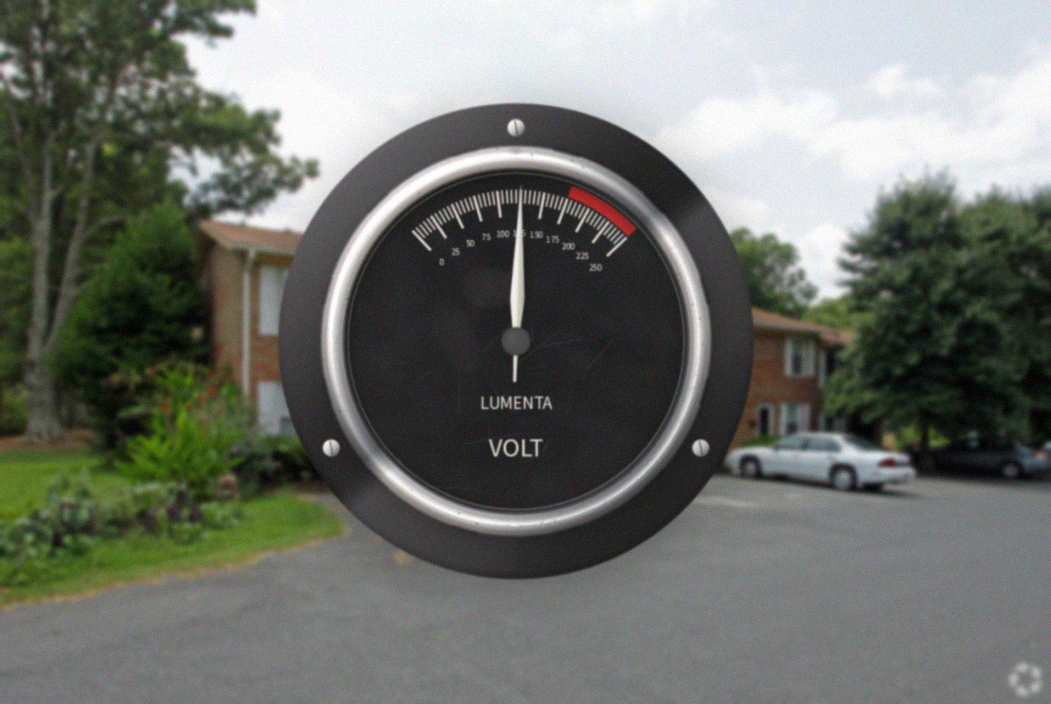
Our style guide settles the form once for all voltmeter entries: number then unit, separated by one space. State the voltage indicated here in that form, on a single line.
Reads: 125 V
